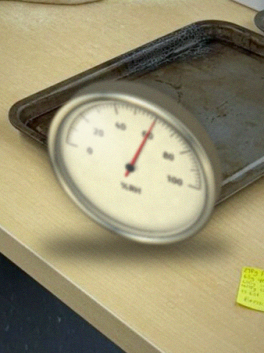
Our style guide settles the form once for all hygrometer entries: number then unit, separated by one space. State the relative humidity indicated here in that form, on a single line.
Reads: 60 %
